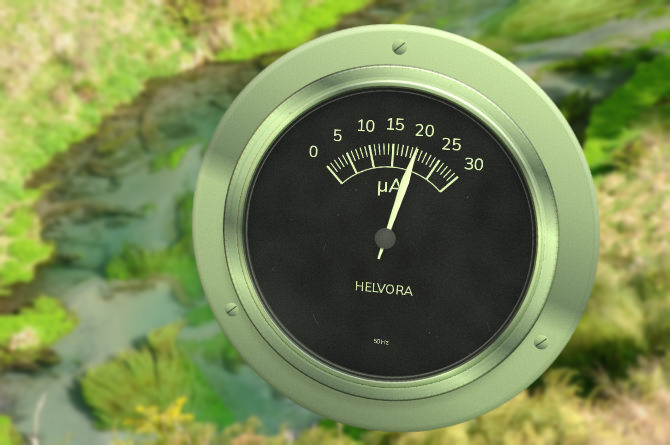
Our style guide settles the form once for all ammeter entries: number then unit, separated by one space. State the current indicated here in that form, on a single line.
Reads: 20 µA
